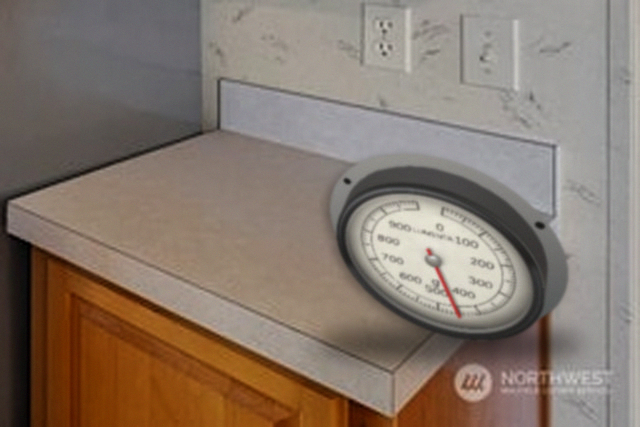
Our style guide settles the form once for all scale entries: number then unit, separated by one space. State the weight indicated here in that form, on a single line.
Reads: 450 g
